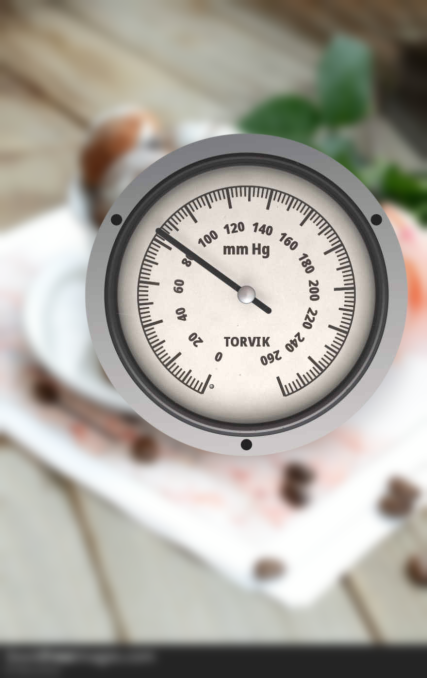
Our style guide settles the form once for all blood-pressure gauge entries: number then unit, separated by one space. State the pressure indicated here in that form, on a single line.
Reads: 84 mmHg
